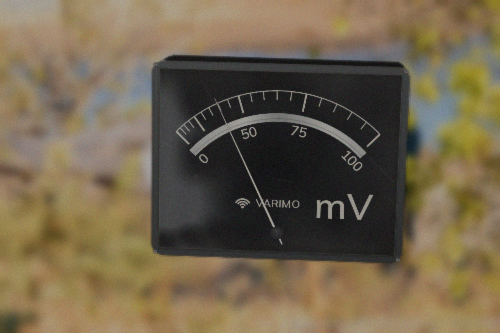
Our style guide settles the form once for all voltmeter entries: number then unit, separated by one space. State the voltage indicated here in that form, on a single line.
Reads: 40 mV
